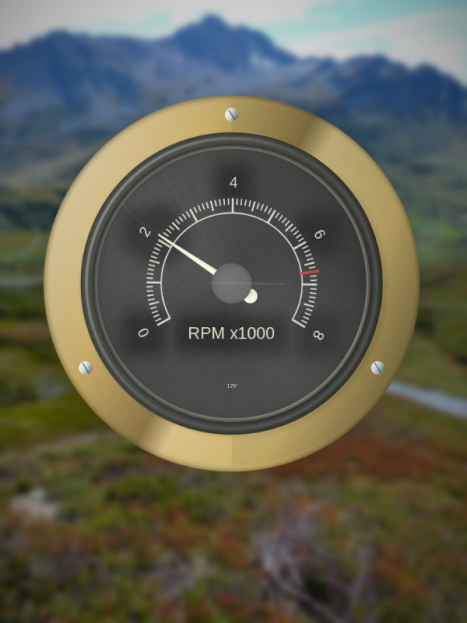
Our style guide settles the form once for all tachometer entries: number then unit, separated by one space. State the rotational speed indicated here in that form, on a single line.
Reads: 2100 rpm
